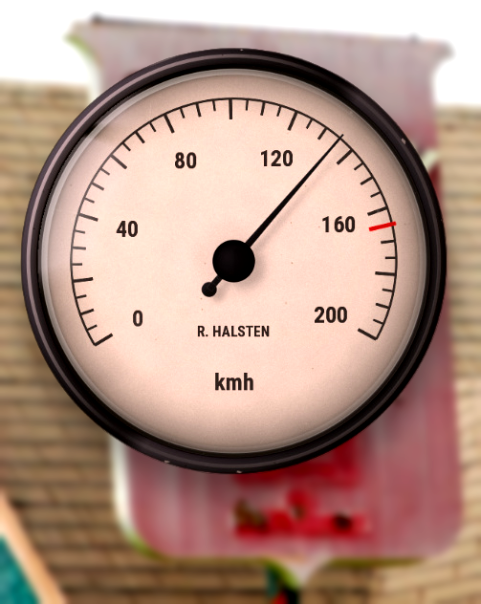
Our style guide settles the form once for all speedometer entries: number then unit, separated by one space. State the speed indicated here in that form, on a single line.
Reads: 135 km/h
